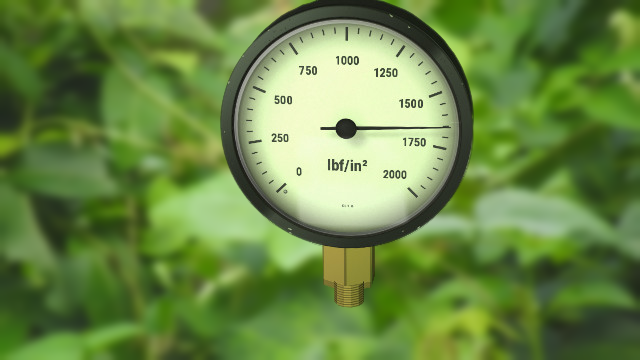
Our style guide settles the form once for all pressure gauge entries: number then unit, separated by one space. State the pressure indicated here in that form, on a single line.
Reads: 1650 psi
